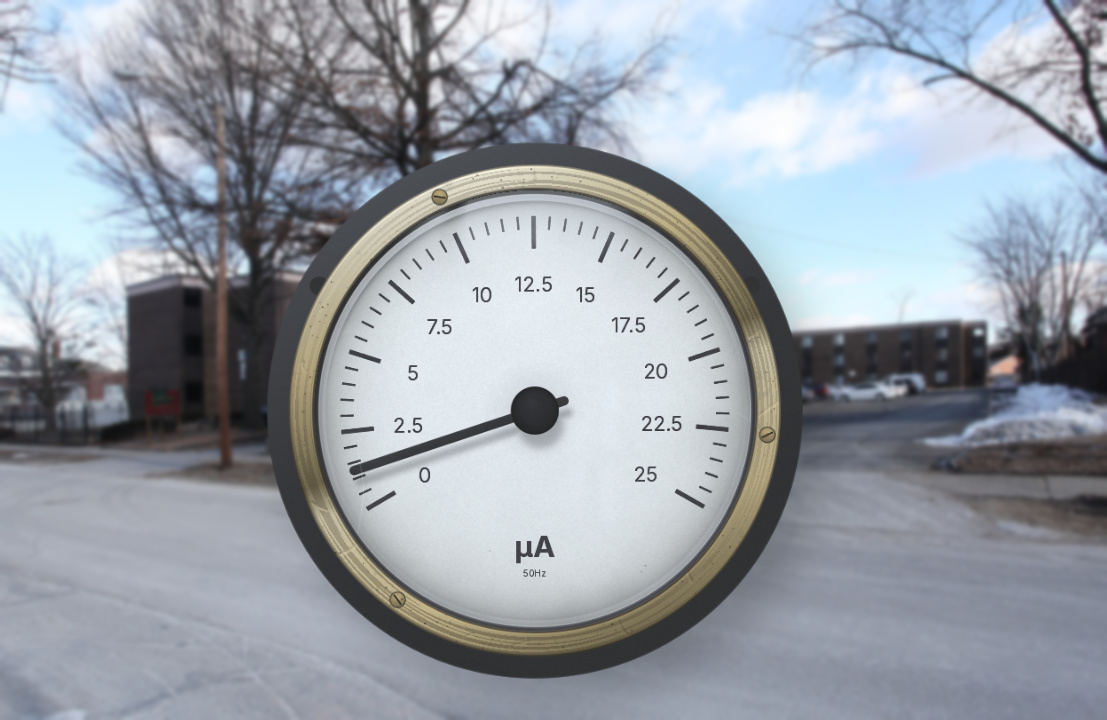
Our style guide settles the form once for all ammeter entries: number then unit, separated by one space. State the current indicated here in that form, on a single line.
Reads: 1.25 µA
